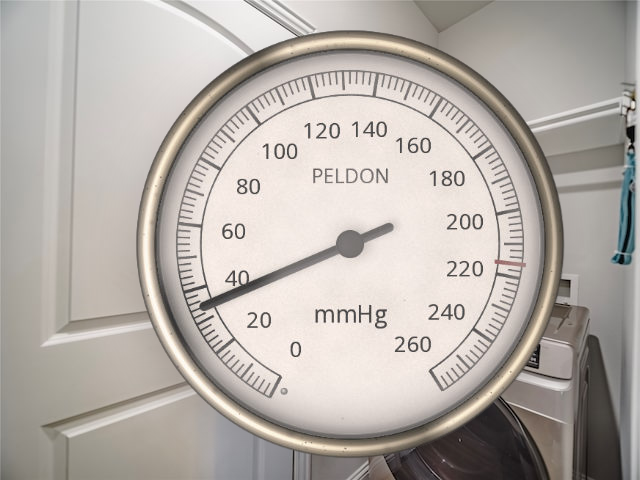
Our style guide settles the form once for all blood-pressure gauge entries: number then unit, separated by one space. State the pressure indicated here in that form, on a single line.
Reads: 34 mmHg
